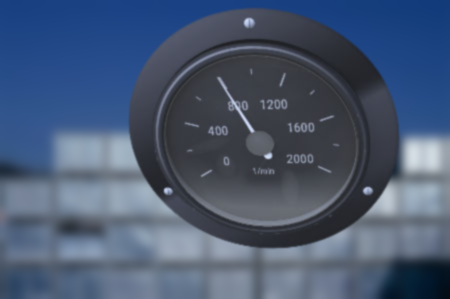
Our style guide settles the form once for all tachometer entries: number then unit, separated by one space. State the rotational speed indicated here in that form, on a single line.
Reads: 800 rpm
